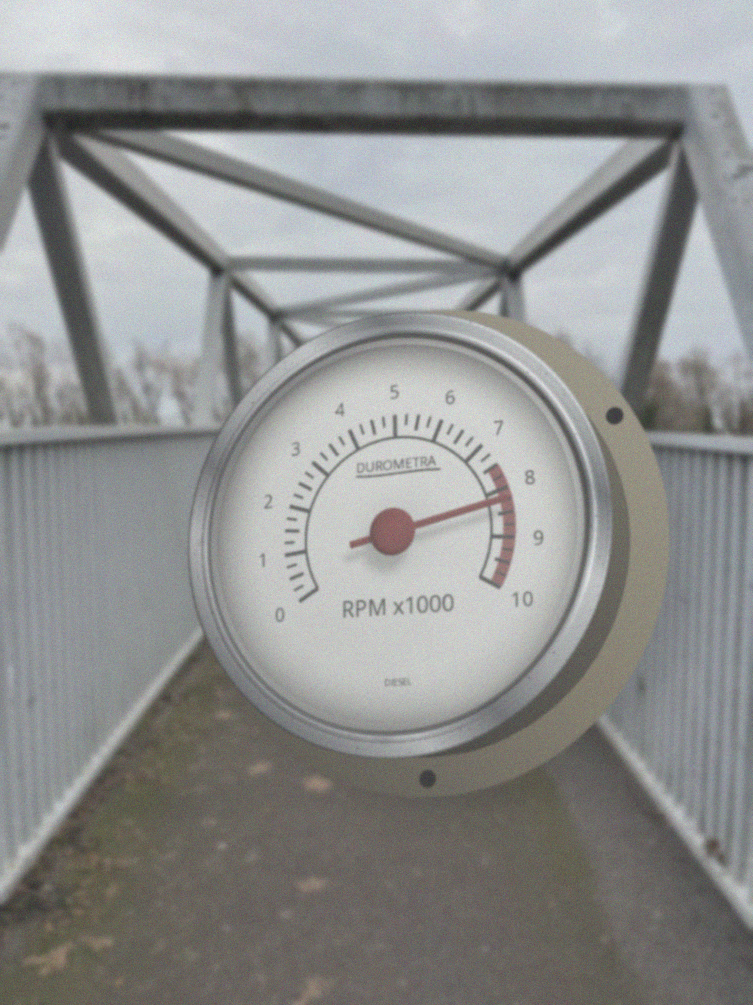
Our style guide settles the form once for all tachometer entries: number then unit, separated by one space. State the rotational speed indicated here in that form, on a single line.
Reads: 8250 rpm
